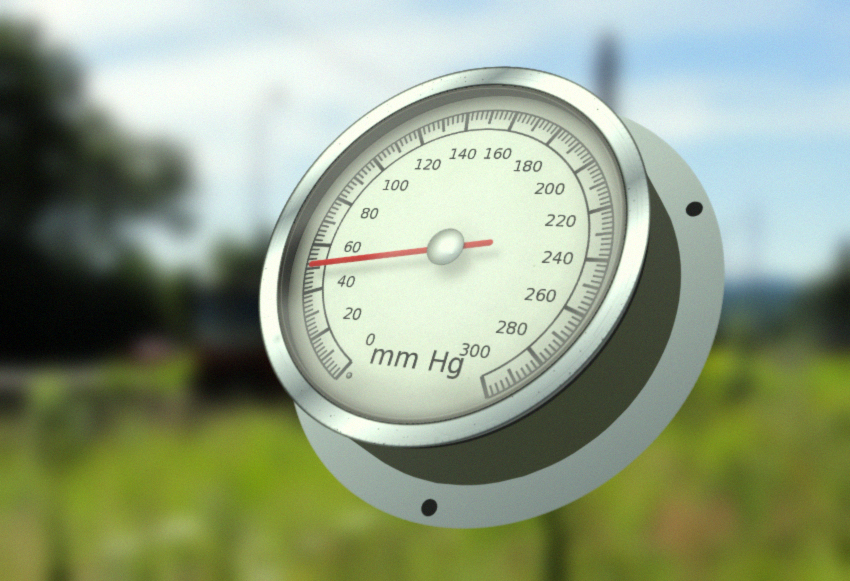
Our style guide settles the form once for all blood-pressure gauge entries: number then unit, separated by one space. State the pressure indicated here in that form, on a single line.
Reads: 50 mmHg
